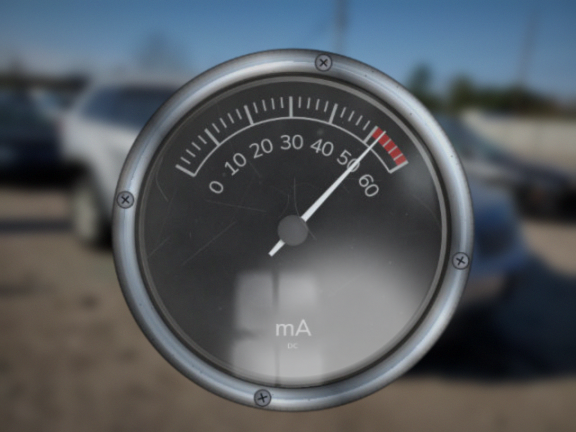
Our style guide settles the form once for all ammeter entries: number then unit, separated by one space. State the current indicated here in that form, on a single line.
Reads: 52 mA
